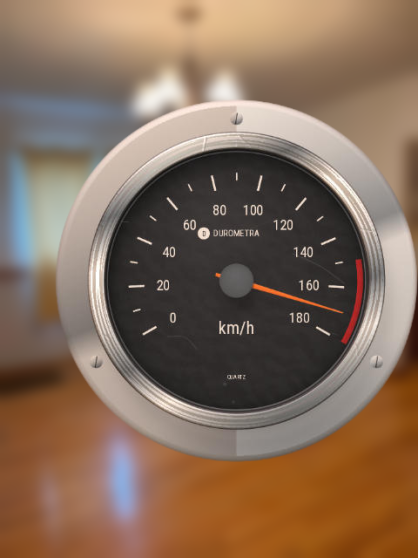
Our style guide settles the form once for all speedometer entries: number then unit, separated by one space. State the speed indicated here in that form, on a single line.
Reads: 170 km/h
